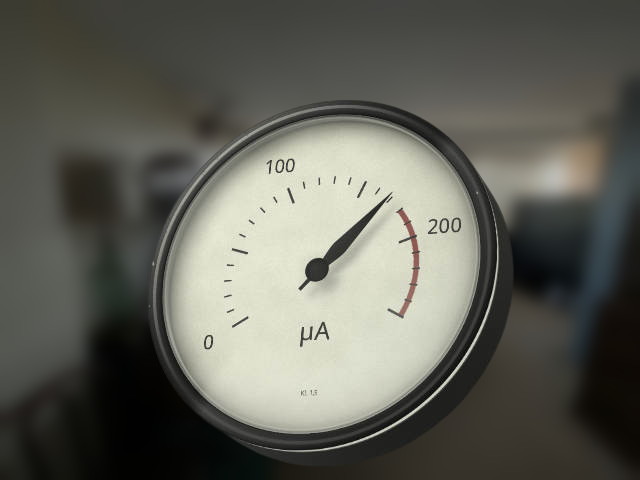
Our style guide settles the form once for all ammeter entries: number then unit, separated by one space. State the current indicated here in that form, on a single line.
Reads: 170 µA
